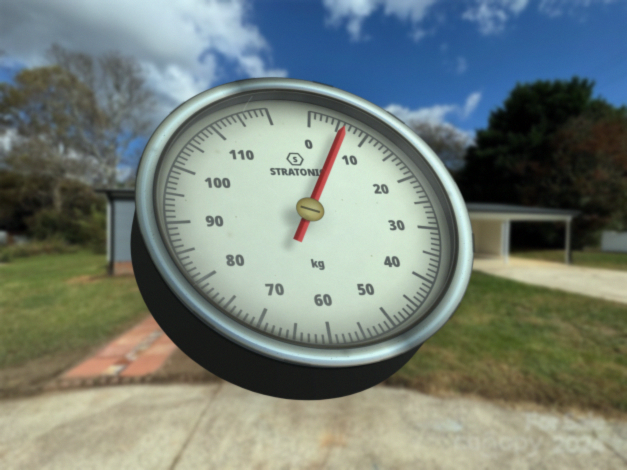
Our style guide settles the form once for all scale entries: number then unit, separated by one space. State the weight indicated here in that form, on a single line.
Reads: 6 kg
